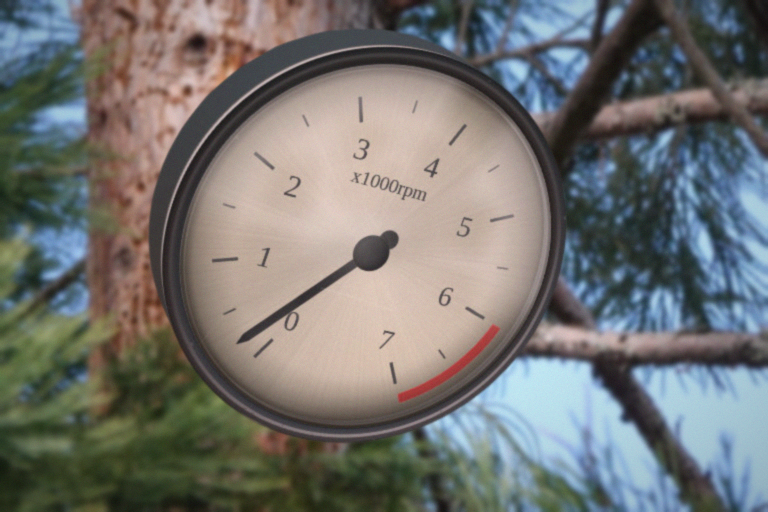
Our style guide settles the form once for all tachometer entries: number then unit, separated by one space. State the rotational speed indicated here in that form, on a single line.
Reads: 250 rpm
